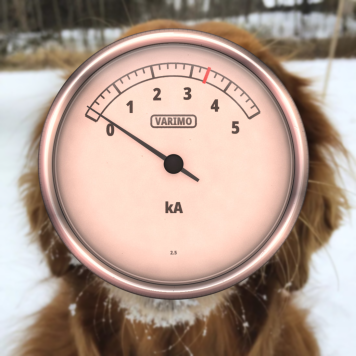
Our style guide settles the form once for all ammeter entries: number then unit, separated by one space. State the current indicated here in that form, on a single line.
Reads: 0.2 kA
